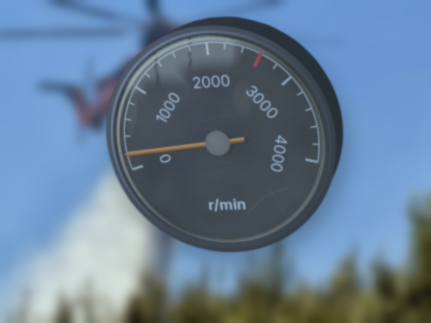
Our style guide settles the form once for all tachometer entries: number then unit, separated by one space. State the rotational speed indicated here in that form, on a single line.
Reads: 200 rpm
